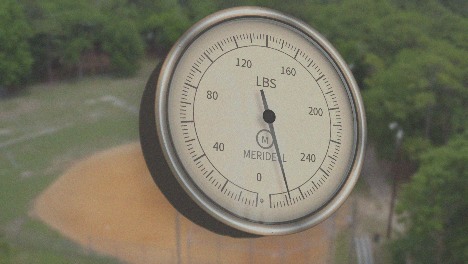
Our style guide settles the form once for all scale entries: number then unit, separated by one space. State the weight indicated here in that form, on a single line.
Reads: 270 lb
